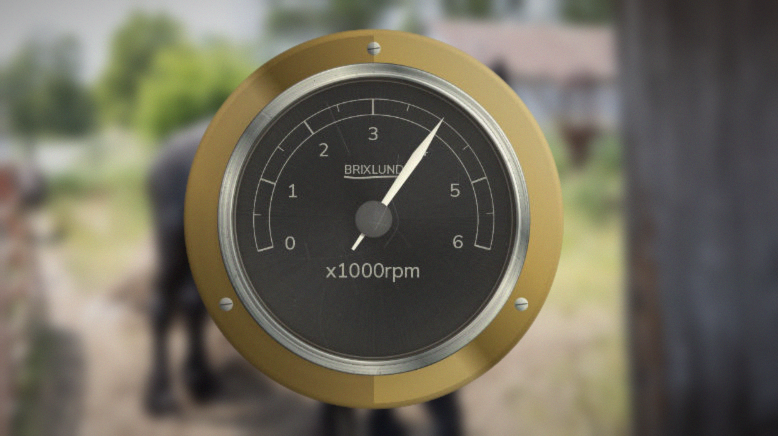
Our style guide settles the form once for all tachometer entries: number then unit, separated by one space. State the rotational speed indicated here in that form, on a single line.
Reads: 4000 rpm
